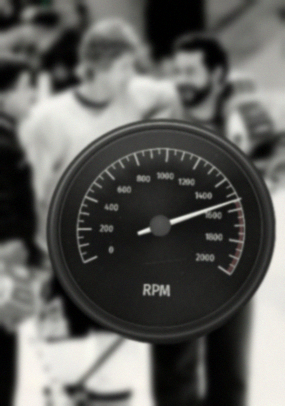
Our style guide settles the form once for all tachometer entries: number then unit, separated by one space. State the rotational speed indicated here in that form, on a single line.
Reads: 1550 rpm
